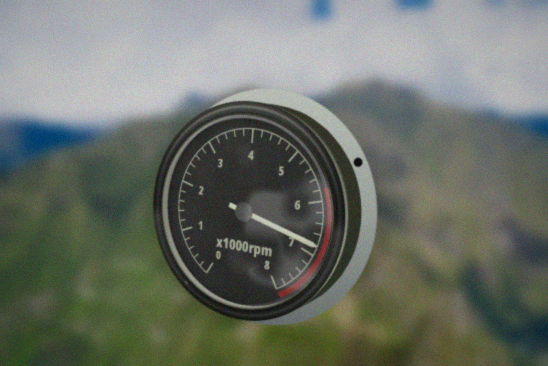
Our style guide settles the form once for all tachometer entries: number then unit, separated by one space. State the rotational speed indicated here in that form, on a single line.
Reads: 6800 rpm
